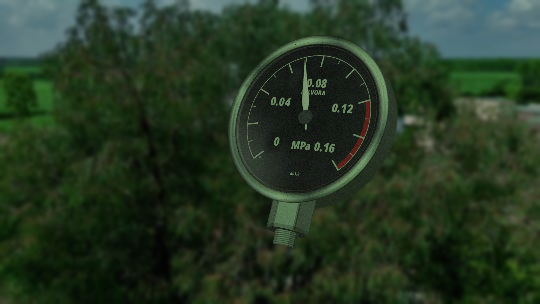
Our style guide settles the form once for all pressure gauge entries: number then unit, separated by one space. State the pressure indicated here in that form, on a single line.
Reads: 0.07 MPa
